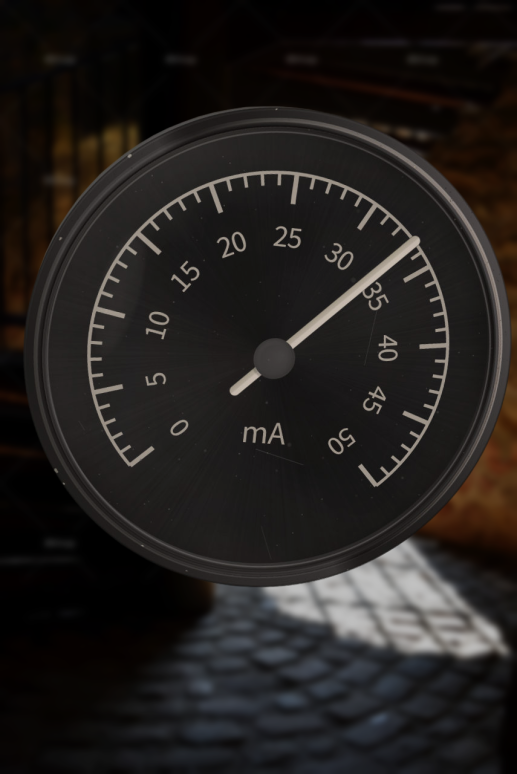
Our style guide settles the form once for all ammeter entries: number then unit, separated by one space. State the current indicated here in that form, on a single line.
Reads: 33 mA
